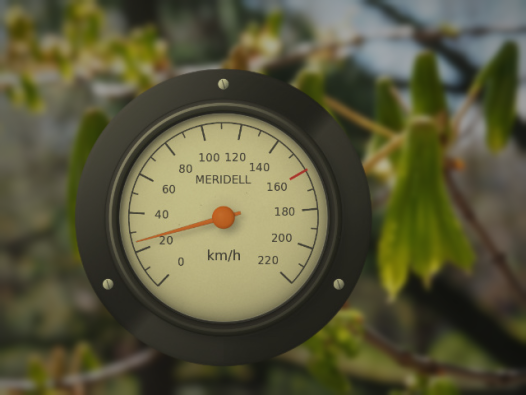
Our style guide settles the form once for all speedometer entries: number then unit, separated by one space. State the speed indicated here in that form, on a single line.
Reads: 25 km/h
